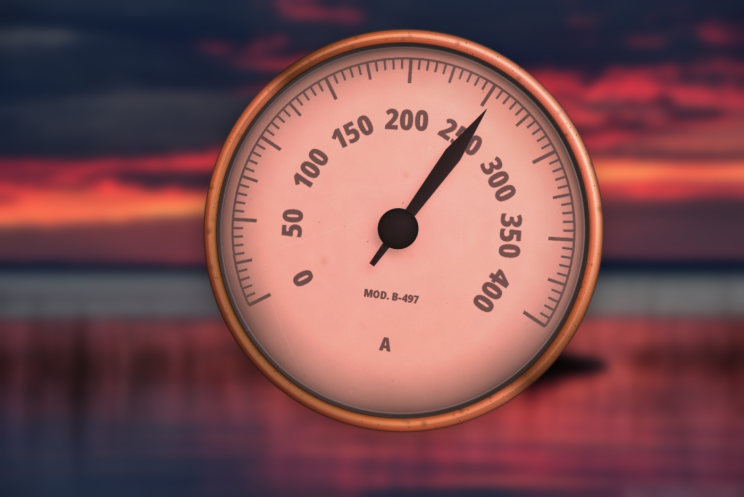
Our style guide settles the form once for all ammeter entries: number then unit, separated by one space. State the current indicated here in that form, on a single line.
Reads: 255 A
